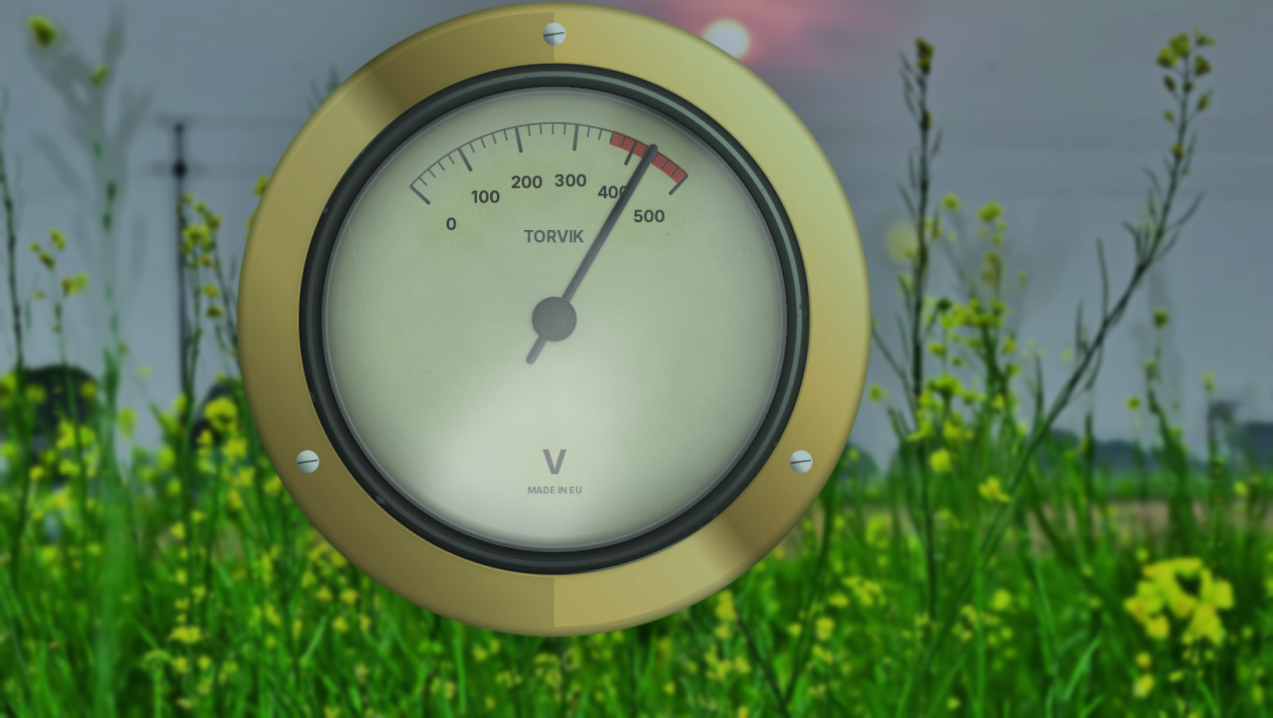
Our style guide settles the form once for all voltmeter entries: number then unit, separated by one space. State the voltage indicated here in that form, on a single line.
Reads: 430 V
